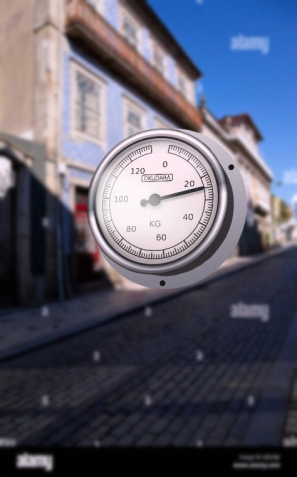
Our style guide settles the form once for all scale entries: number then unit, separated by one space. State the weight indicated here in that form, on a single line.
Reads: 25 kg
